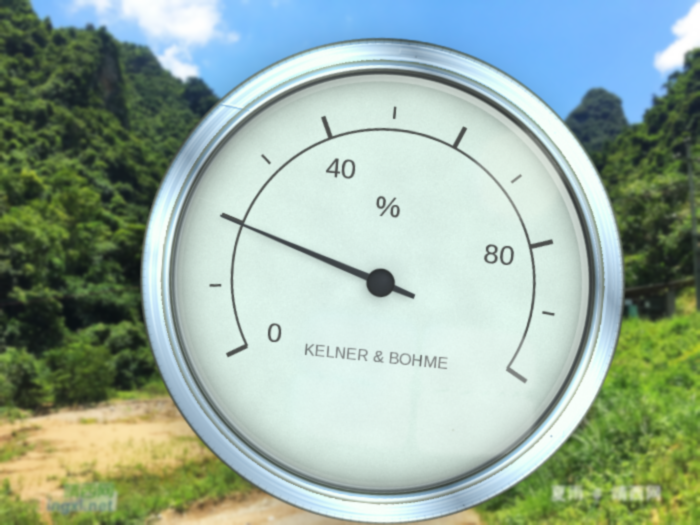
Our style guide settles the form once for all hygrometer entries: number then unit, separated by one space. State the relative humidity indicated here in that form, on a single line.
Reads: 20 %
